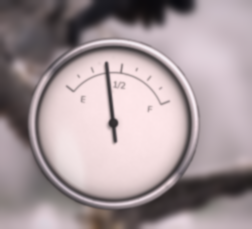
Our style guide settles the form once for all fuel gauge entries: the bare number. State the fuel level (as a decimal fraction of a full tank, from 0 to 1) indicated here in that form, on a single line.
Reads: 0.375
